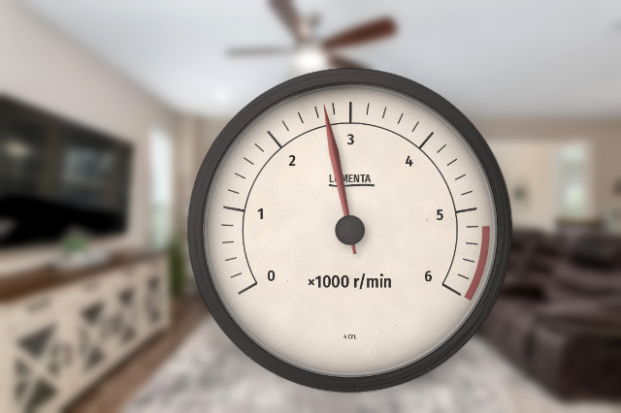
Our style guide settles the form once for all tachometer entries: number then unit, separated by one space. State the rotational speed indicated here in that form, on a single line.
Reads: 2700 rpm
